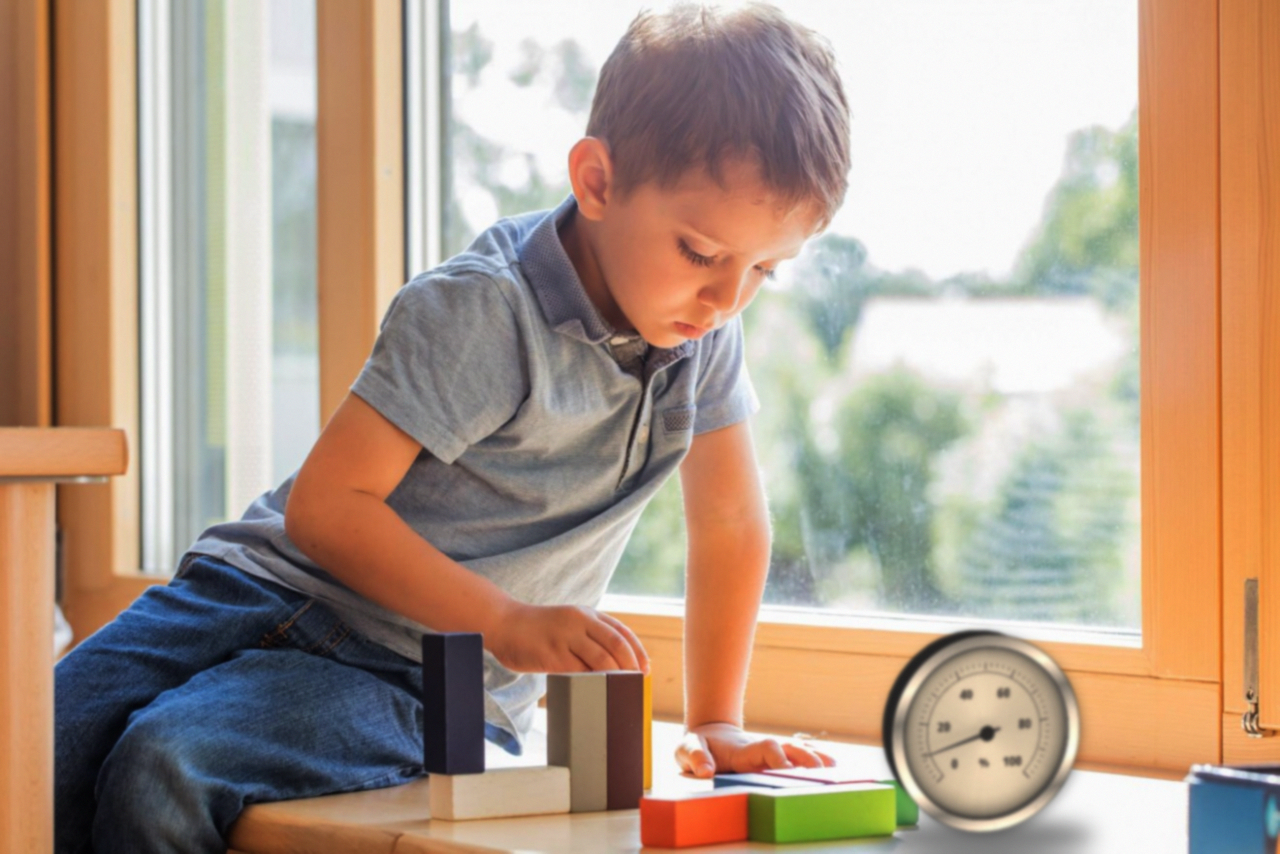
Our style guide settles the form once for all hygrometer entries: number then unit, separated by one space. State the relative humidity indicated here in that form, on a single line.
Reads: 10 %
